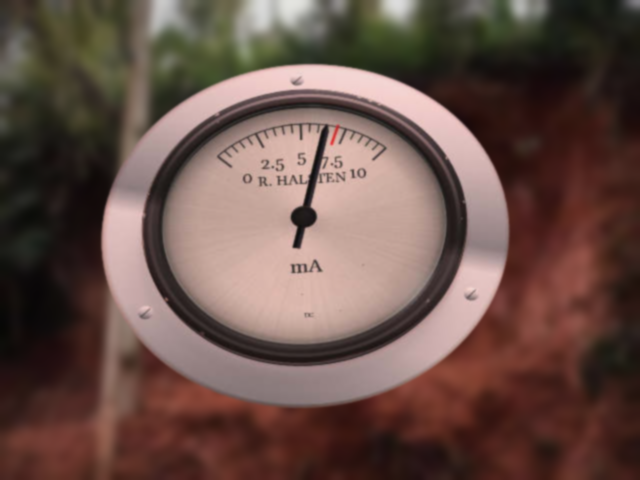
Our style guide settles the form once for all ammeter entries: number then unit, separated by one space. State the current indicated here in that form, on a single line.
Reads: 6.5 mA
